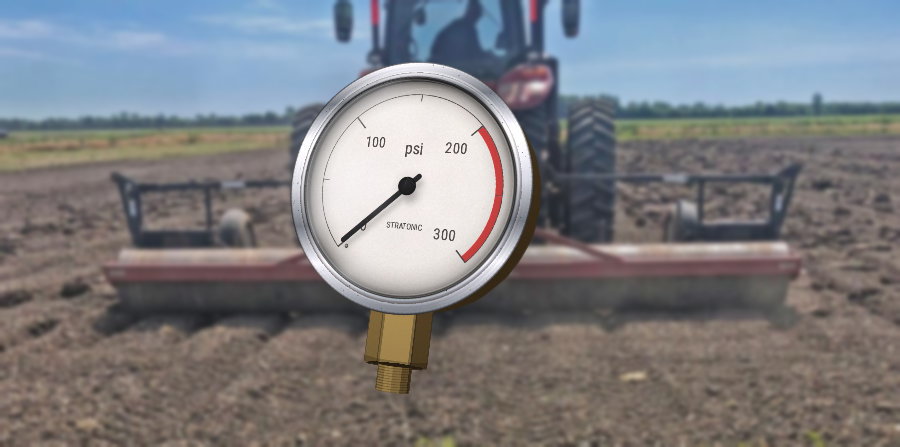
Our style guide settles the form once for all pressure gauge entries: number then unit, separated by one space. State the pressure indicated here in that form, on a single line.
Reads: 0 psi
